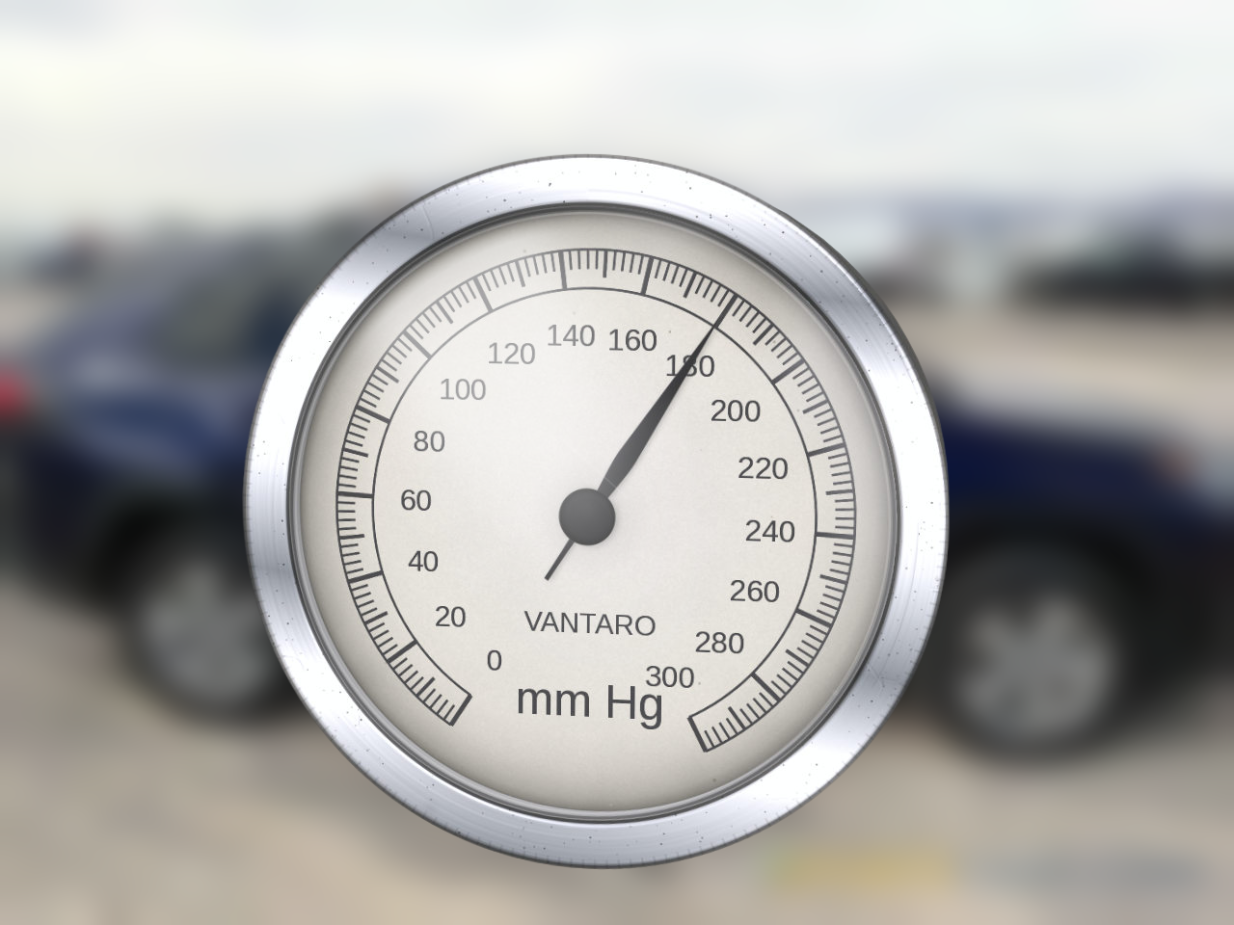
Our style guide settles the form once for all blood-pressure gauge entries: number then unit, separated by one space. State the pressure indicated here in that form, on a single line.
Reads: 180 mmHg
